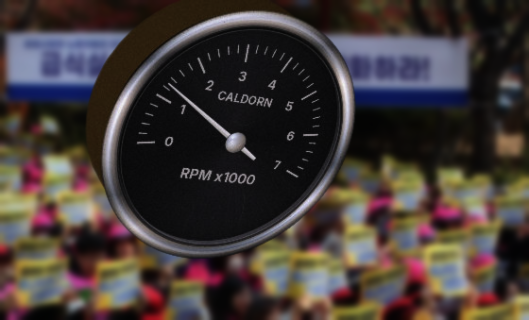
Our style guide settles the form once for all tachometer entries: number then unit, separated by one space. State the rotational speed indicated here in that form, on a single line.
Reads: 1300 rpm
